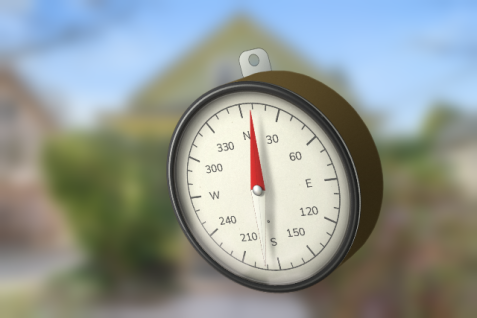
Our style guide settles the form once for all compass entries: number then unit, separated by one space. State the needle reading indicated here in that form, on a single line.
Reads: 10 °
